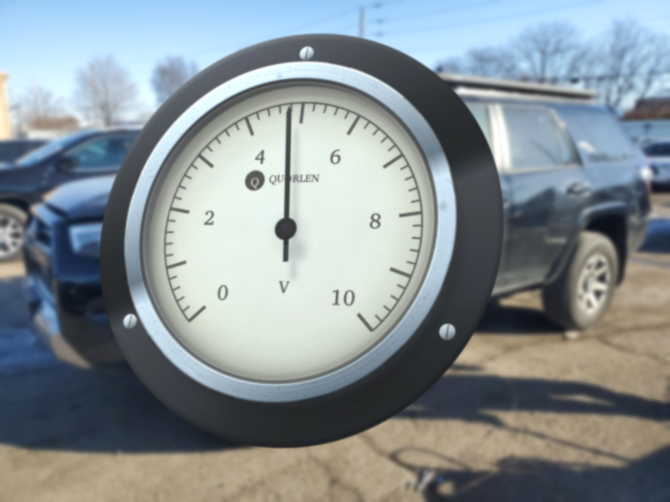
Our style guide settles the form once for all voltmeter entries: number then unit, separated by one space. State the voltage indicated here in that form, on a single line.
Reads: 4.8 V
